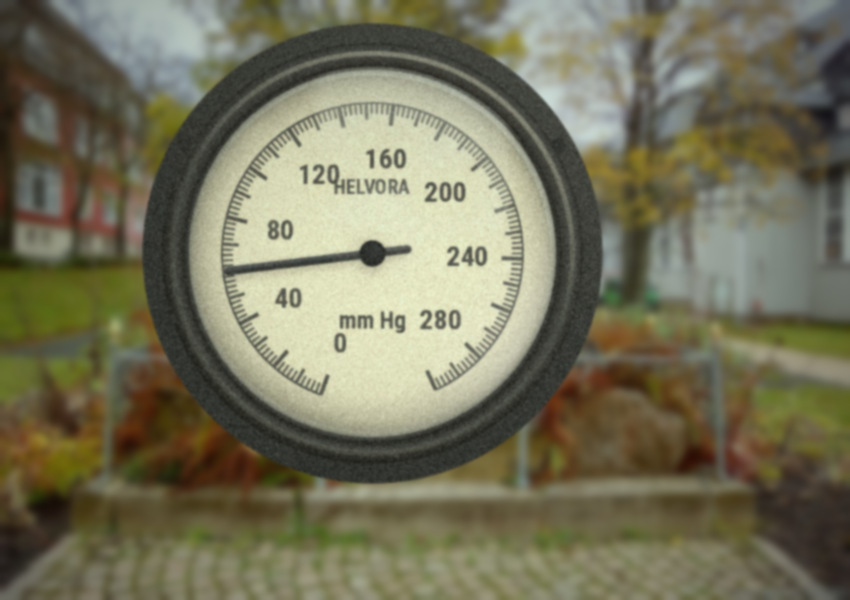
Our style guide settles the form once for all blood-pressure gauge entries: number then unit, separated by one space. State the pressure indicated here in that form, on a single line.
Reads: 60 mmHg
